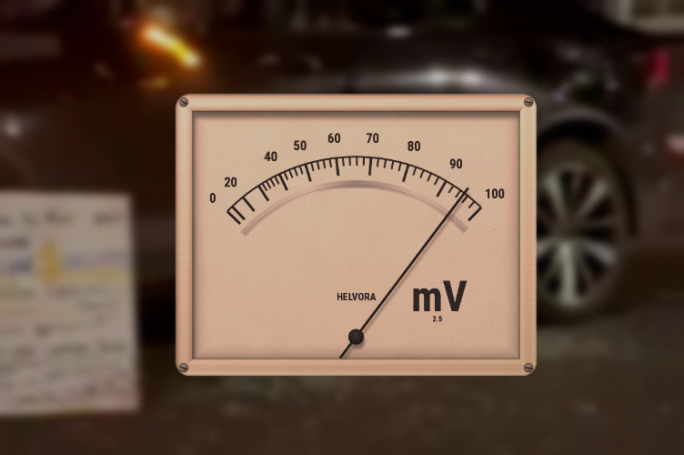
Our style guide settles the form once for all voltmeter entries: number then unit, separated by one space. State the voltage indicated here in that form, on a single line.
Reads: 95 mV
